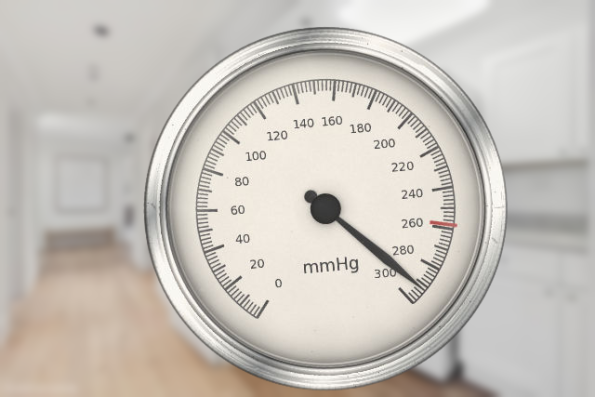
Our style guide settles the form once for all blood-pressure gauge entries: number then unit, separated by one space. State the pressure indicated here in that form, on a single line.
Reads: 292 mmHg
